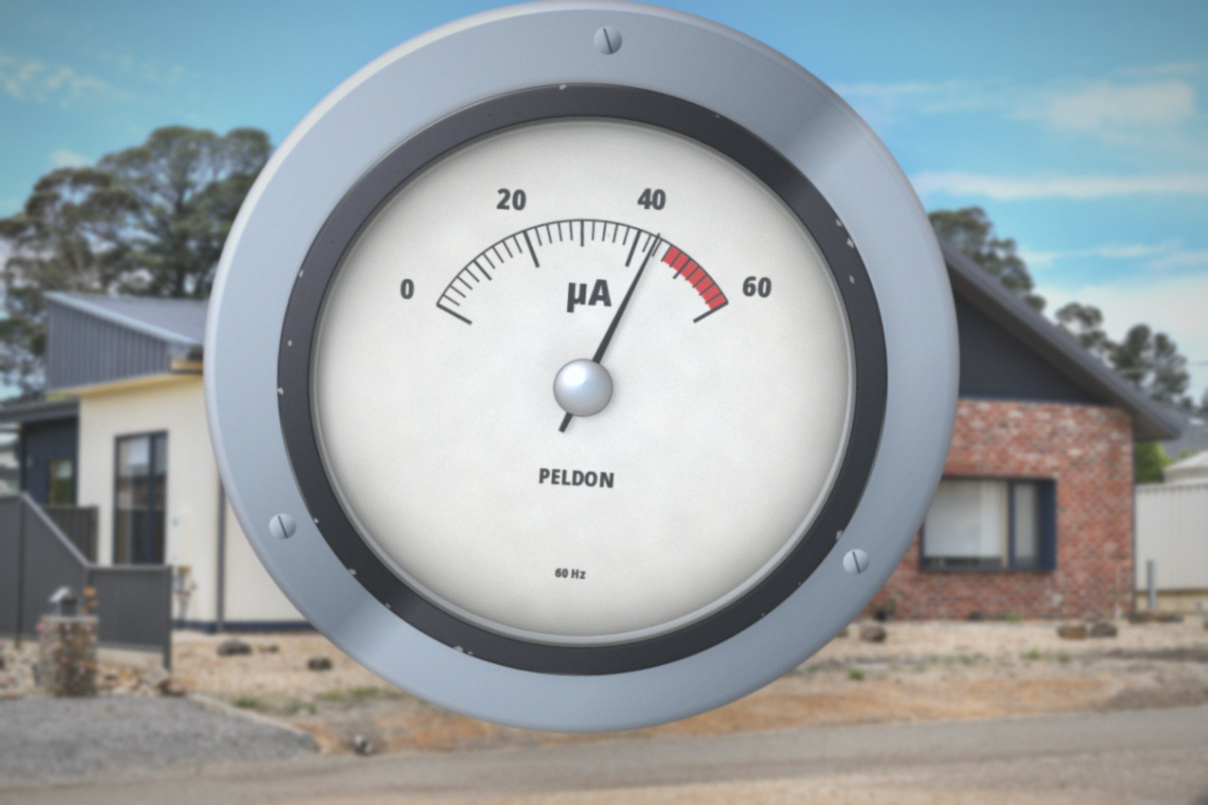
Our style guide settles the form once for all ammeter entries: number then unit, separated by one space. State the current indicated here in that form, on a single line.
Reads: 43 µA
